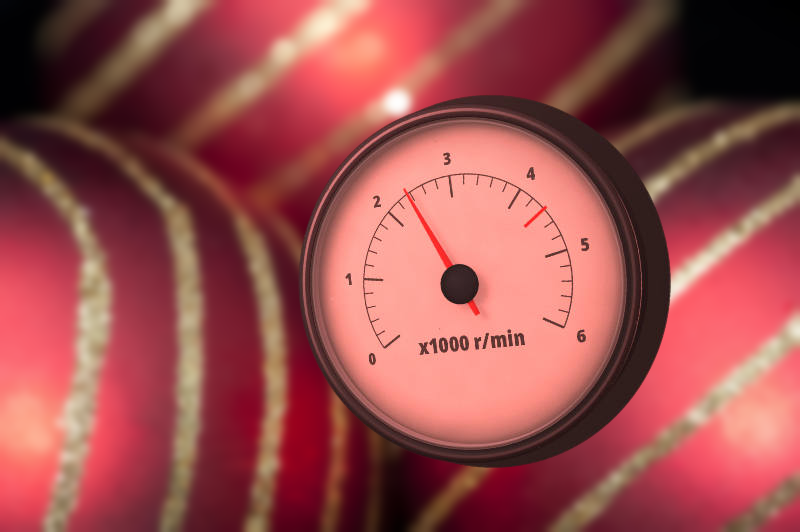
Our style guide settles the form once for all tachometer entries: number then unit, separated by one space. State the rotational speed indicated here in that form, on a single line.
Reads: 2400 rpm
